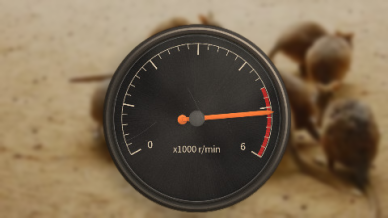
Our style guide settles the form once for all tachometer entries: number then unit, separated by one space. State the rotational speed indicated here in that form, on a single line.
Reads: 5100 rpm
